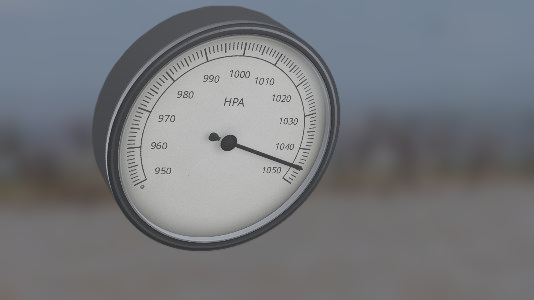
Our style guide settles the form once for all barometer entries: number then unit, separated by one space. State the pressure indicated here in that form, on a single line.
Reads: 1045 hPa
